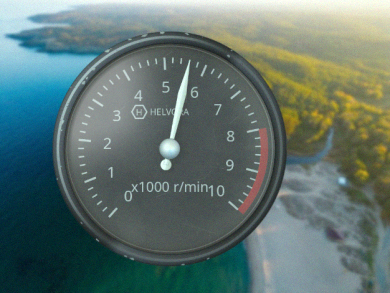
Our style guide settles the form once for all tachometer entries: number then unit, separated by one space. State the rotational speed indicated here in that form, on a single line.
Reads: 5600 rpm
